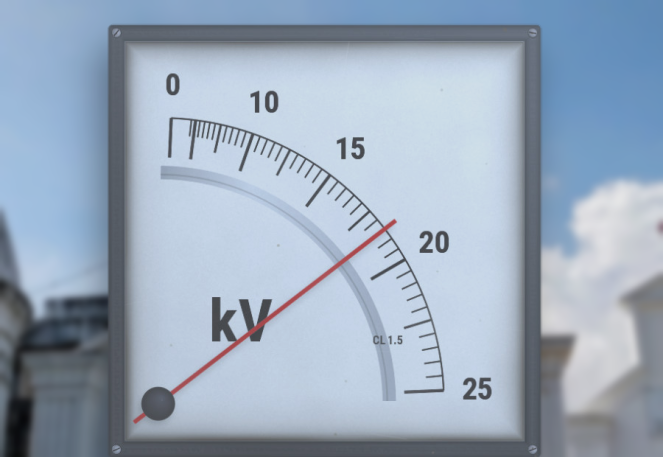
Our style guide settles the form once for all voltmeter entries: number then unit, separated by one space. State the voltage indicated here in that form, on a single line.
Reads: 18.5 kV
